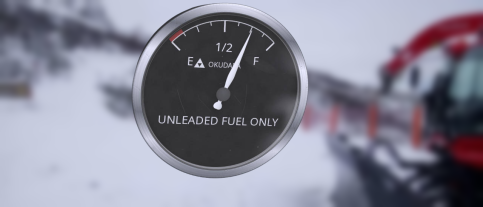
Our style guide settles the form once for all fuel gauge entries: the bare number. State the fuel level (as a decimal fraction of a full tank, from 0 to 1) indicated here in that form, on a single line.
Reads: 0.75
